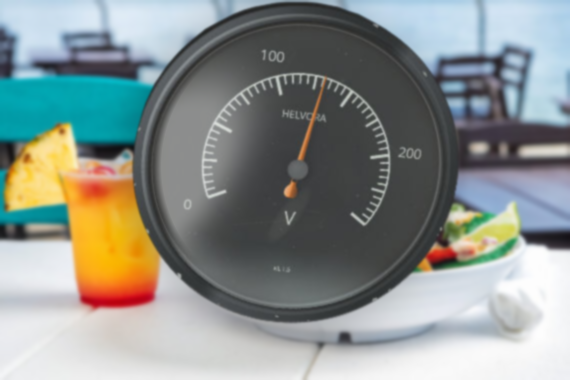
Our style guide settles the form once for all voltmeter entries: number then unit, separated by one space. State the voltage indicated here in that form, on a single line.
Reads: 130 V
